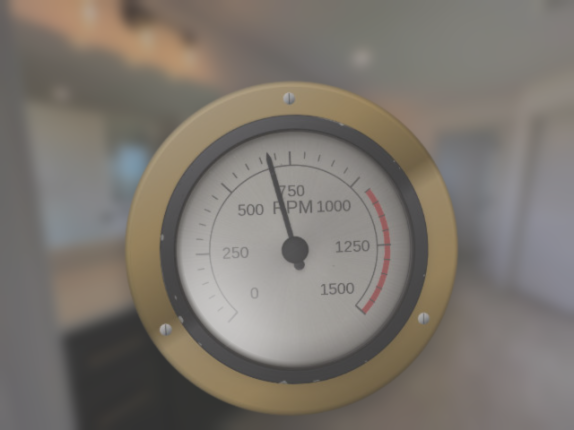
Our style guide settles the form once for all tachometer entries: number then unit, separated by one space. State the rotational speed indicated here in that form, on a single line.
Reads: 675 rpm
